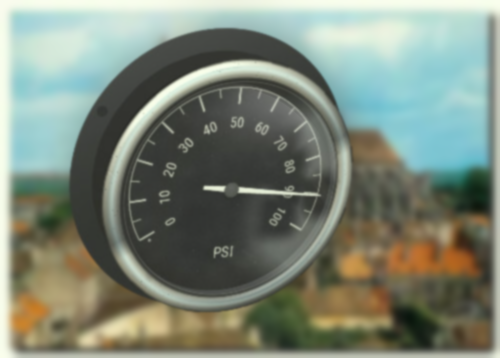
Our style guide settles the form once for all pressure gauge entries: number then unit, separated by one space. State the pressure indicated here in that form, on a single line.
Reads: 90 psi
